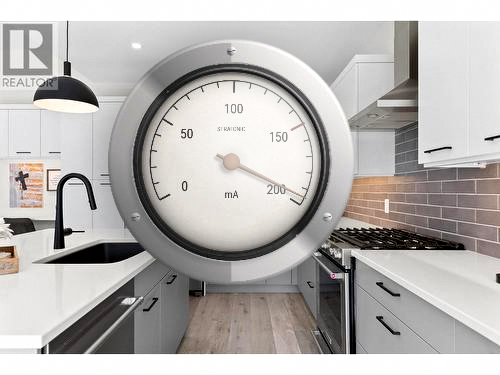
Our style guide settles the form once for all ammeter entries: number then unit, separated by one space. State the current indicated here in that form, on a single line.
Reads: 195 mA
